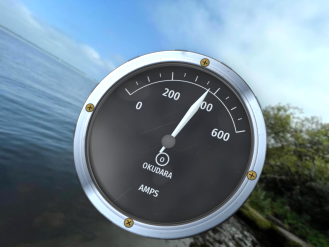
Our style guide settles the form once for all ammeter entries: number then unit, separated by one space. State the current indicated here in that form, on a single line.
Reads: 375 A
